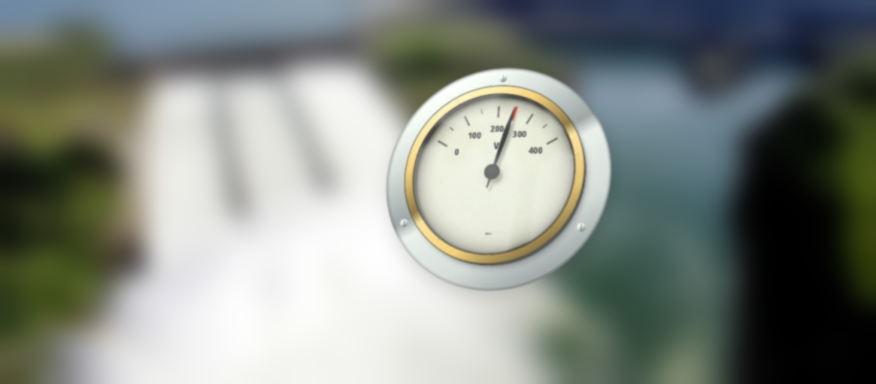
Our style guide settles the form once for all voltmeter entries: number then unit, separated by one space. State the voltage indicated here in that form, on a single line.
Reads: 250 V
